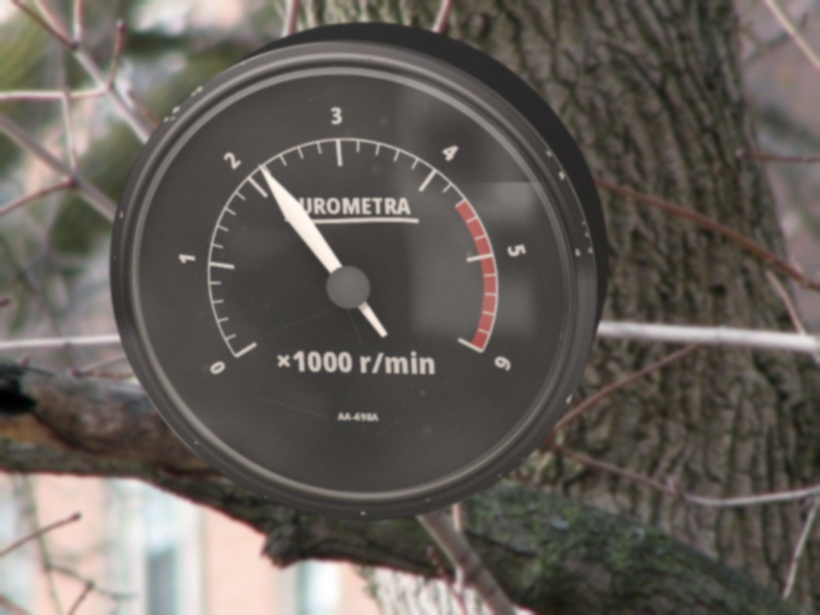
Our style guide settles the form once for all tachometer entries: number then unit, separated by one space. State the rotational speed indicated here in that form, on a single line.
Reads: 2200 rpm
